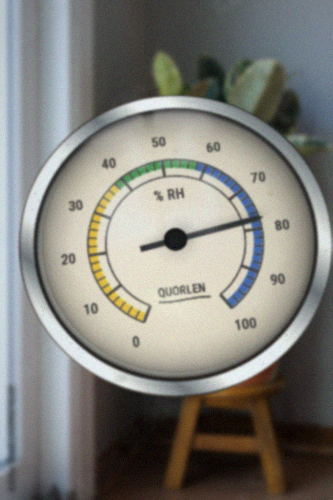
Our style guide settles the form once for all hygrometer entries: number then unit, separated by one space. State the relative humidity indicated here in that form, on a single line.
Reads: 78 %
